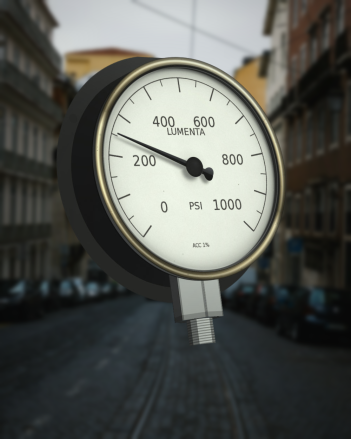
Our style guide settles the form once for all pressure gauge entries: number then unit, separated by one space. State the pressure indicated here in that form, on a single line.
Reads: 250 psi
